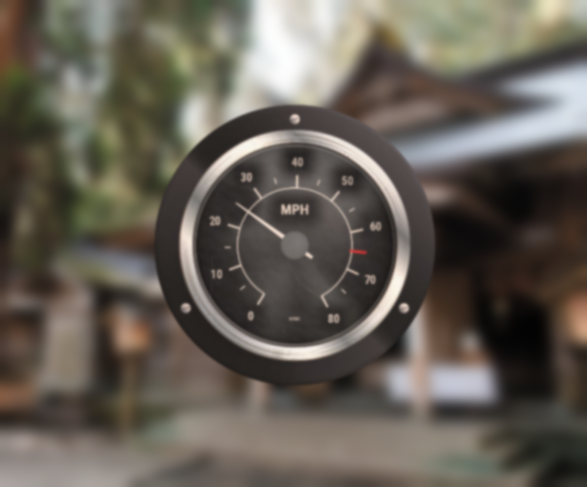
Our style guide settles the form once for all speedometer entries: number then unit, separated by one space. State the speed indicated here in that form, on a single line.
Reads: 25 mph
